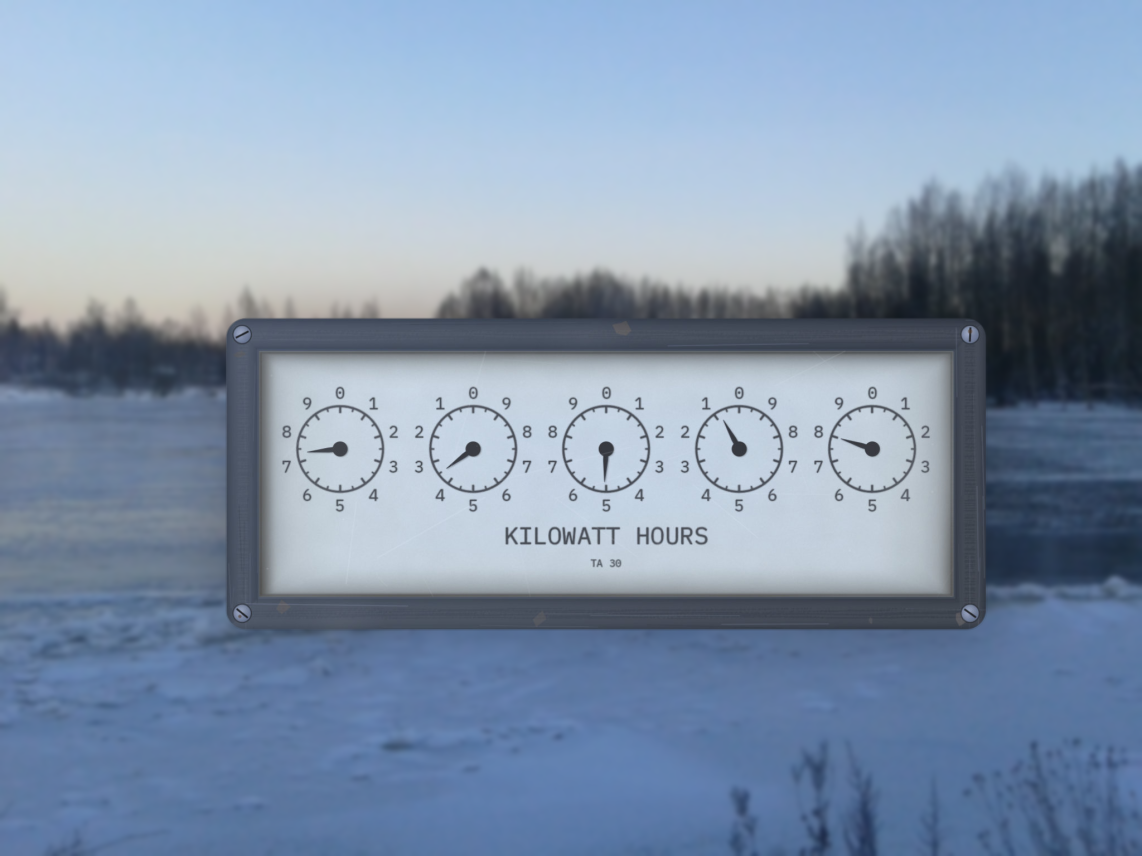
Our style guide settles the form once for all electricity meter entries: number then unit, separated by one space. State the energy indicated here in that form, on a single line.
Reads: 73508 kWh
